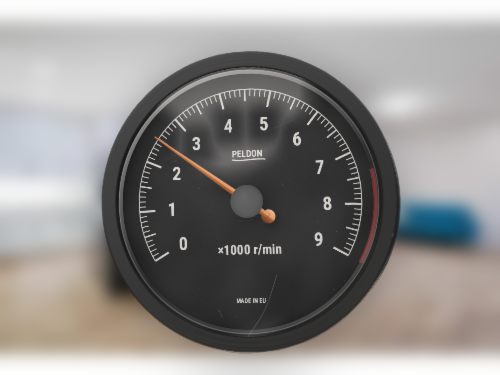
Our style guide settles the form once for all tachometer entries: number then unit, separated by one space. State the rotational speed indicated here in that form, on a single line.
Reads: 2500 rpm
